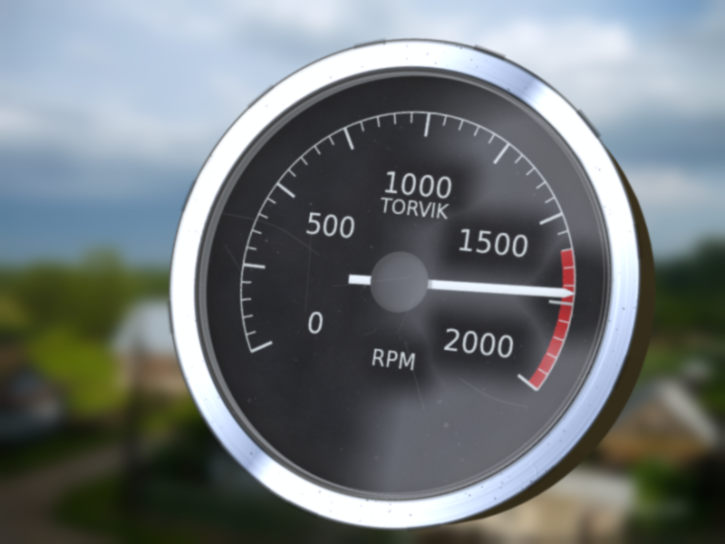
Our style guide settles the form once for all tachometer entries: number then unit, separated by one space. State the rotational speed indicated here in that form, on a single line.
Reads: 1725 rpm
